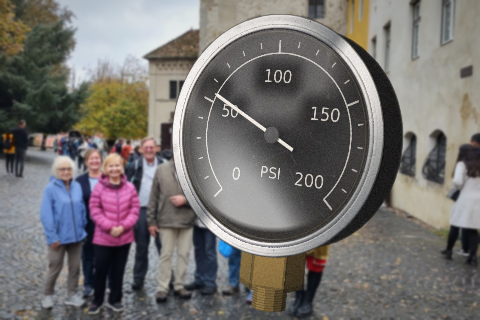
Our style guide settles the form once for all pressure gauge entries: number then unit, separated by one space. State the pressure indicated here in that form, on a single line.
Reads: 55 psi
